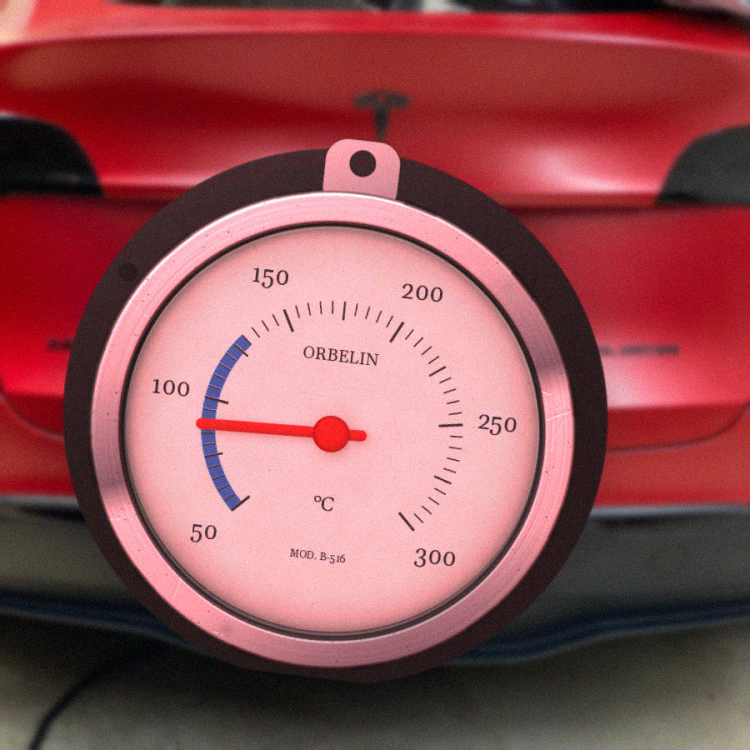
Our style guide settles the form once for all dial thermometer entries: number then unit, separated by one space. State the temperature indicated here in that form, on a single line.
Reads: 90 °C
